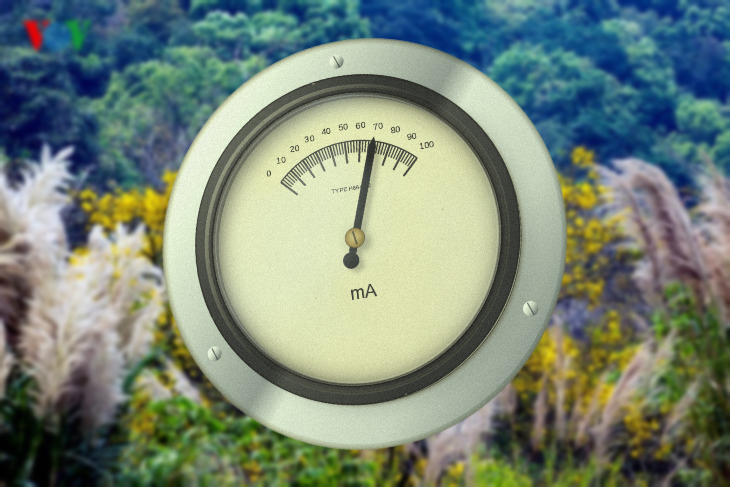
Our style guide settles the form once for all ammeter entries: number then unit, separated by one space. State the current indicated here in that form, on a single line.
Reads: 70 mA
